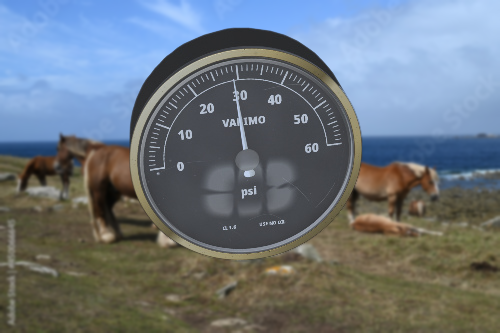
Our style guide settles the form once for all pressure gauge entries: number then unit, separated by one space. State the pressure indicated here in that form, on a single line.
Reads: 29 psi
